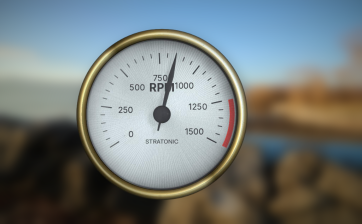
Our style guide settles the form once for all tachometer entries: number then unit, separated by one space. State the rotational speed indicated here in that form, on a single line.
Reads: 850 rpm
